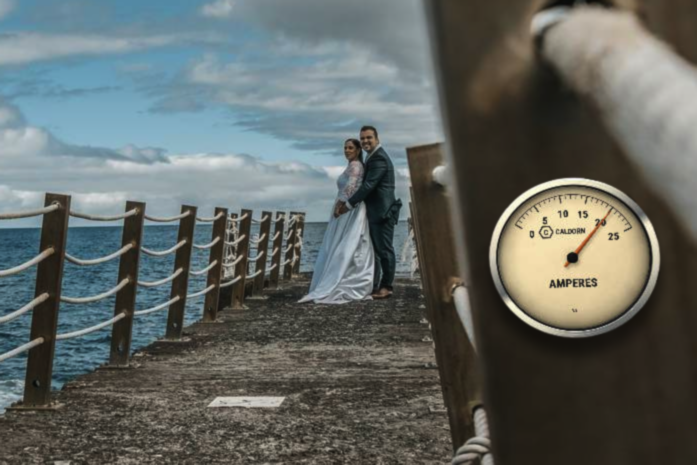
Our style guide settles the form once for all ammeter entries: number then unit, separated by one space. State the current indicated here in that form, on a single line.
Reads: 20 A
